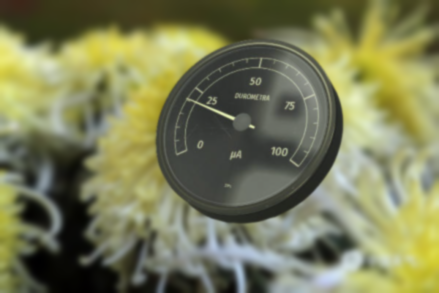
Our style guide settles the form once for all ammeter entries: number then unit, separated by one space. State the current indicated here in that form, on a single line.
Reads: 20 µA
